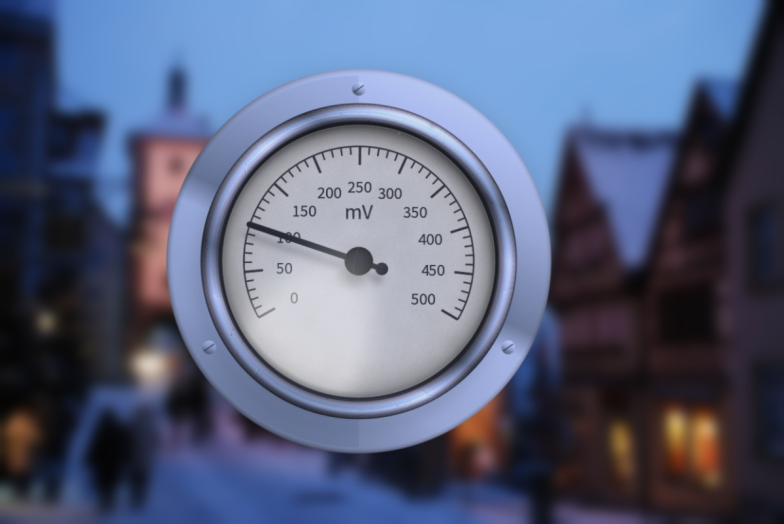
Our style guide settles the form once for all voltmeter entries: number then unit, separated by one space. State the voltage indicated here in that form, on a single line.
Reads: 100 mV
